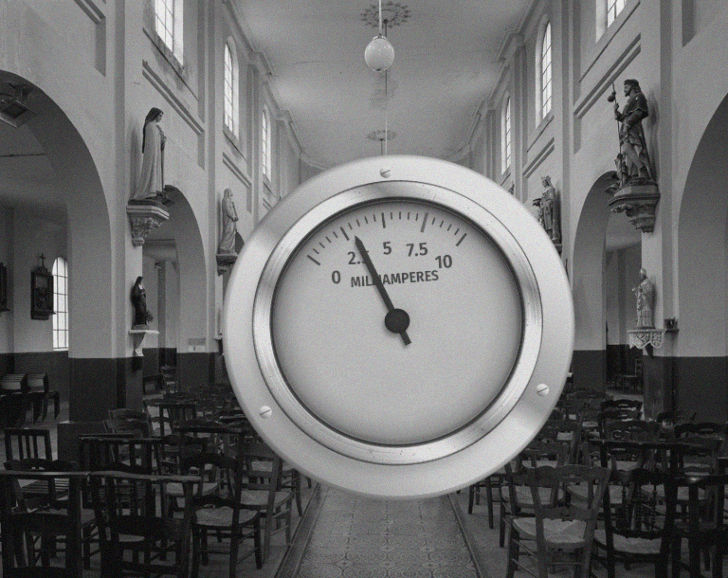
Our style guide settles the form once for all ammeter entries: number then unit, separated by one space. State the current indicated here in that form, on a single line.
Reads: 3 mA
